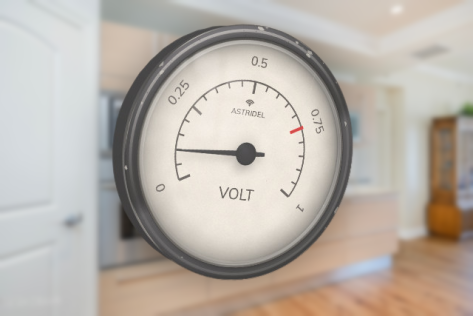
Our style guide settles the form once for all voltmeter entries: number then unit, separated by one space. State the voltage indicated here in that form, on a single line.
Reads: 0.1 V
